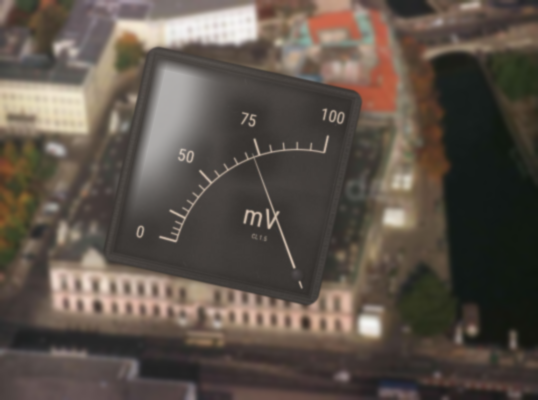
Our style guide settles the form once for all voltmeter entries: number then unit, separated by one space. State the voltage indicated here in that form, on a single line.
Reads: 72.5 mV
